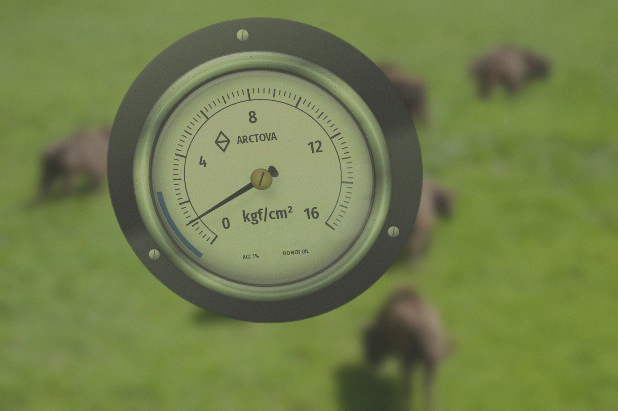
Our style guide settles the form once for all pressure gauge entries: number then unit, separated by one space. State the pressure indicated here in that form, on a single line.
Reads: 1.2 kg/cm²
